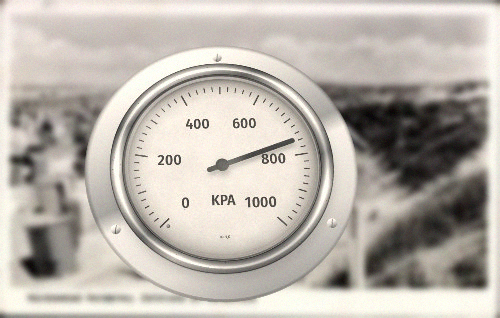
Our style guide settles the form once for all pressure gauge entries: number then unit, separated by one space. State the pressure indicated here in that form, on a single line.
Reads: 760 kPa
